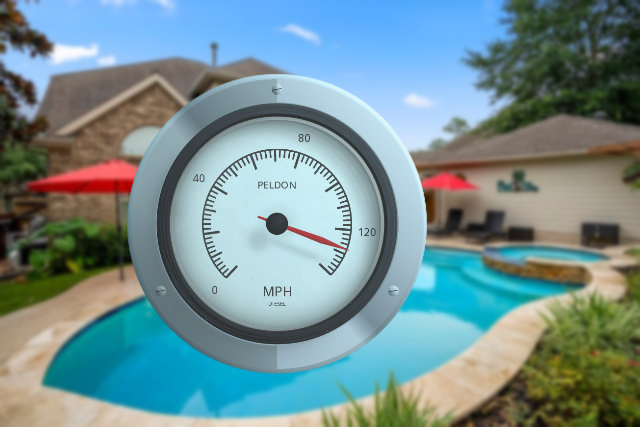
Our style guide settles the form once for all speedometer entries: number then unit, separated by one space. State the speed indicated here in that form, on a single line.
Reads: 128 mph
